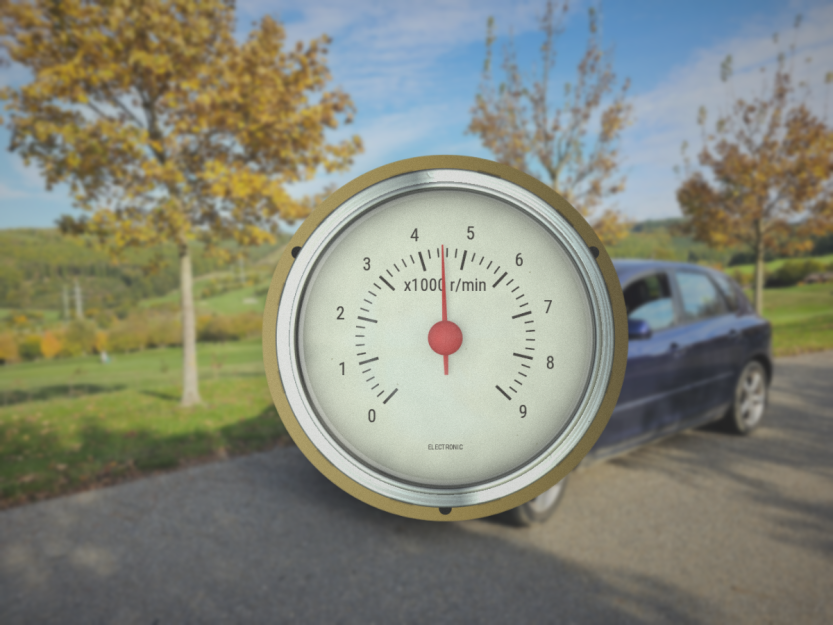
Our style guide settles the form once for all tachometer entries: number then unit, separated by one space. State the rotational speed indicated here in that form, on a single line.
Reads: 4500 rpm
